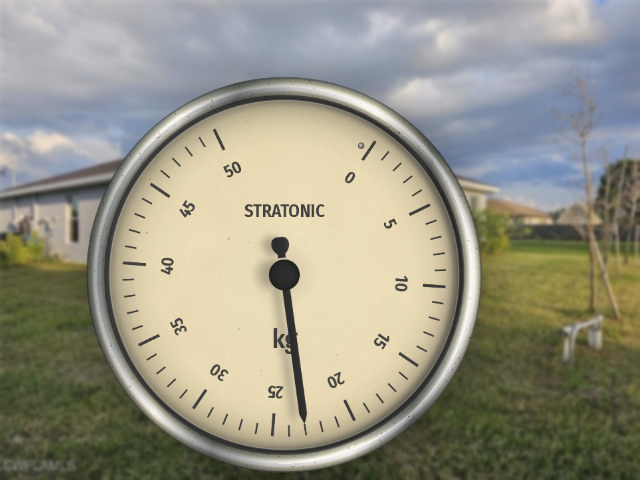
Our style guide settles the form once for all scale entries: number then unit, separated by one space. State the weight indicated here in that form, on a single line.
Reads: 23 kg
